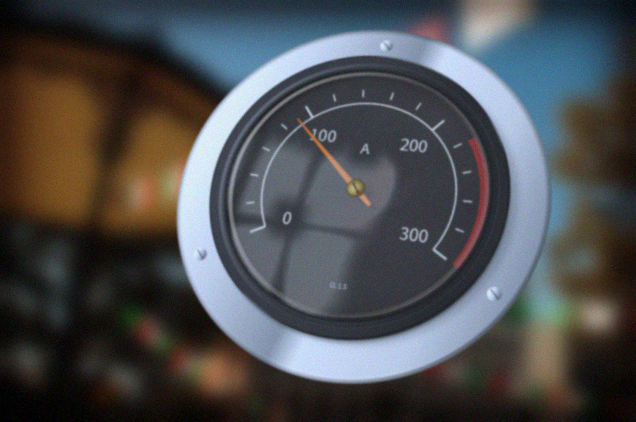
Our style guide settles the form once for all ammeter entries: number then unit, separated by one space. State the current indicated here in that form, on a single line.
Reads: 90 A
